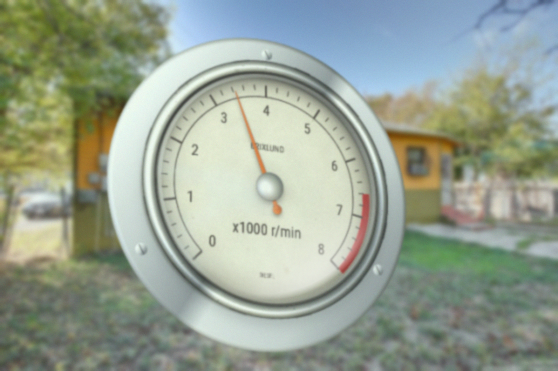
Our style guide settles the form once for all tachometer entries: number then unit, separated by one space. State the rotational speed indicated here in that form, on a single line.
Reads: 3400 rpm
